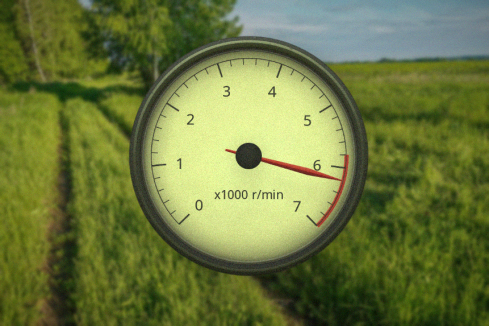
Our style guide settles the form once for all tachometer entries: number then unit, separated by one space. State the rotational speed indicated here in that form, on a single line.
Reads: 6200 rpm
